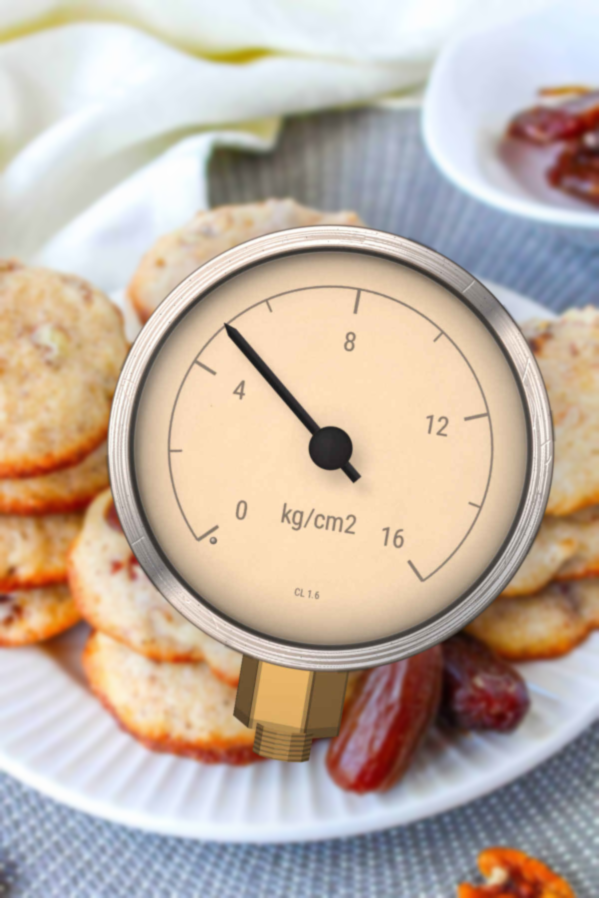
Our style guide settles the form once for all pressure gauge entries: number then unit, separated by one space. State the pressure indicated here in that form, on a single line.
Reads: 5 kg/cm²
